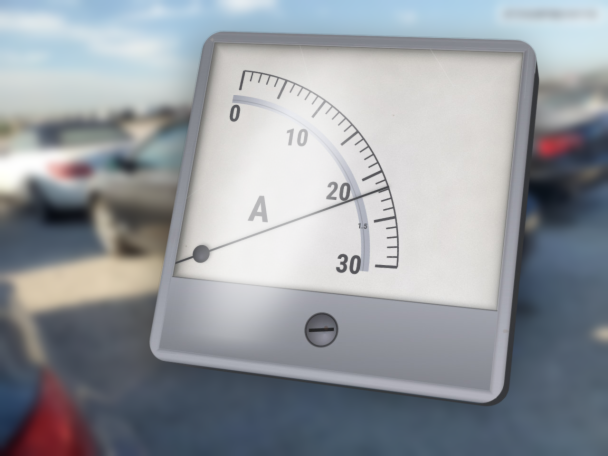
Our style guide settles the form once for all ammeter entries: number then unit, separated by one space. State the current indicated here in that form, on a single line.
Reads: 22 A
